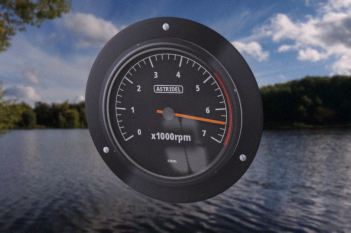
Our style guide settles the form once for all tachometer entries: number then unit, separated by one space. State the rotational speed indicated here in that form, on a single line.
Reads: 6400 rpm
